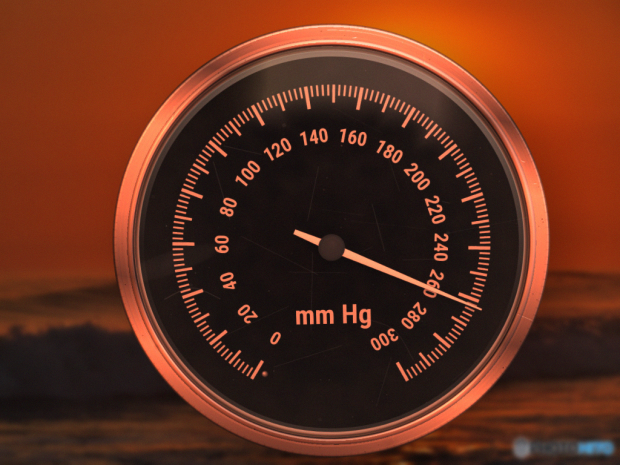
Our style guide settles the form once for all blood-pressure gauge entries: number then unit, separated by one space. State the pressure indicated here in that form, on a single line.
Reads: 262 mmHg
